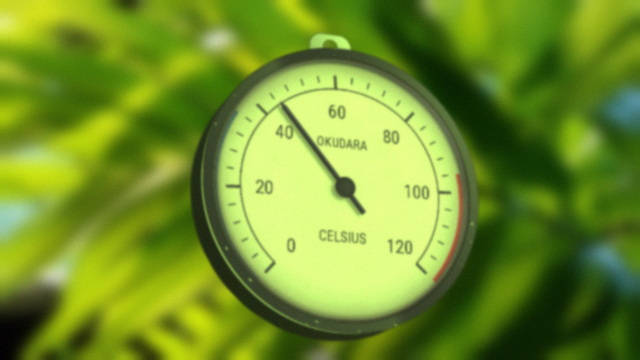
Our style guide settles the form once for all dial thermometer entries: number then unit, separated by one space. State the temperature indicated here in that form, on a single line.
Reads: 44 °C
